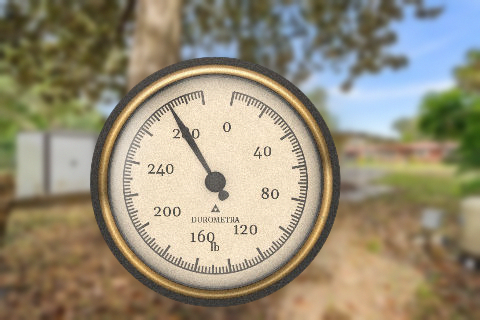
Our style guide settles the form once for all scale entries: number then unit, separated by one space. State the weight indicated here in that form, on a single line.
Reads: 280 lb
